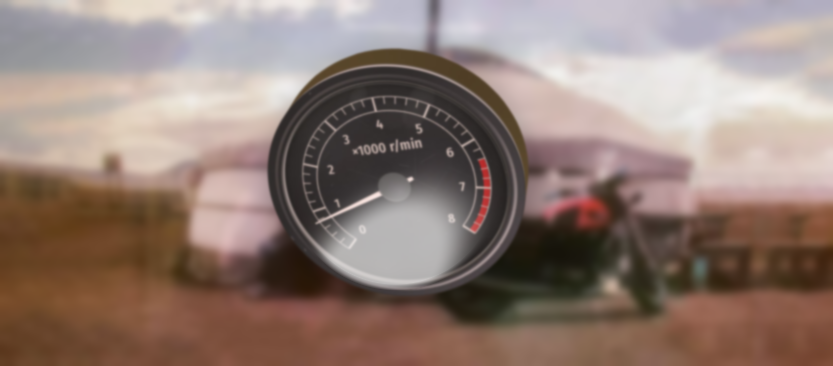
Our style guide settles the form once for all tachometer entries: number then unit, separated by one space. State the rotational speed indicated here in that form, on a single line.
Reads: 800 rpm
